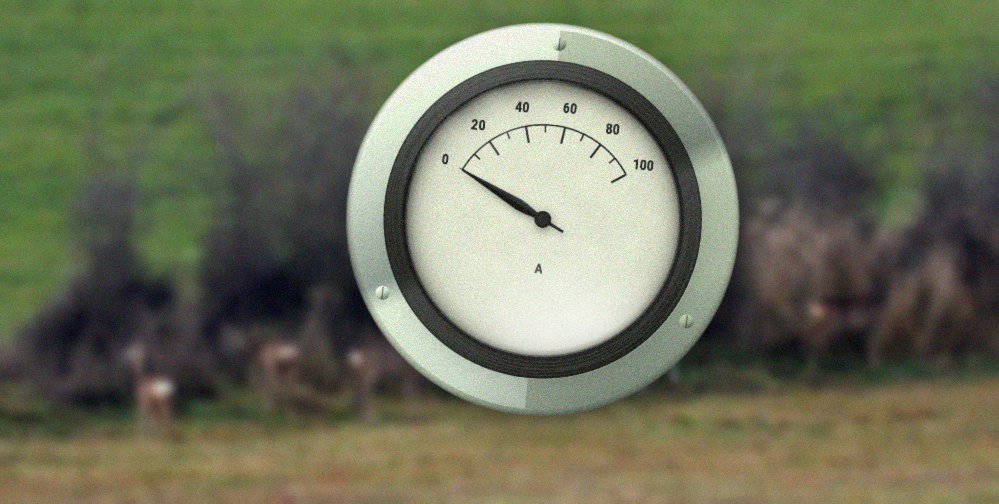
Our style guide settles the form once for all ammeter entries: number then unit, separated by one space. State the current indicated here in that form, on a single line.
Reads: 0 A
